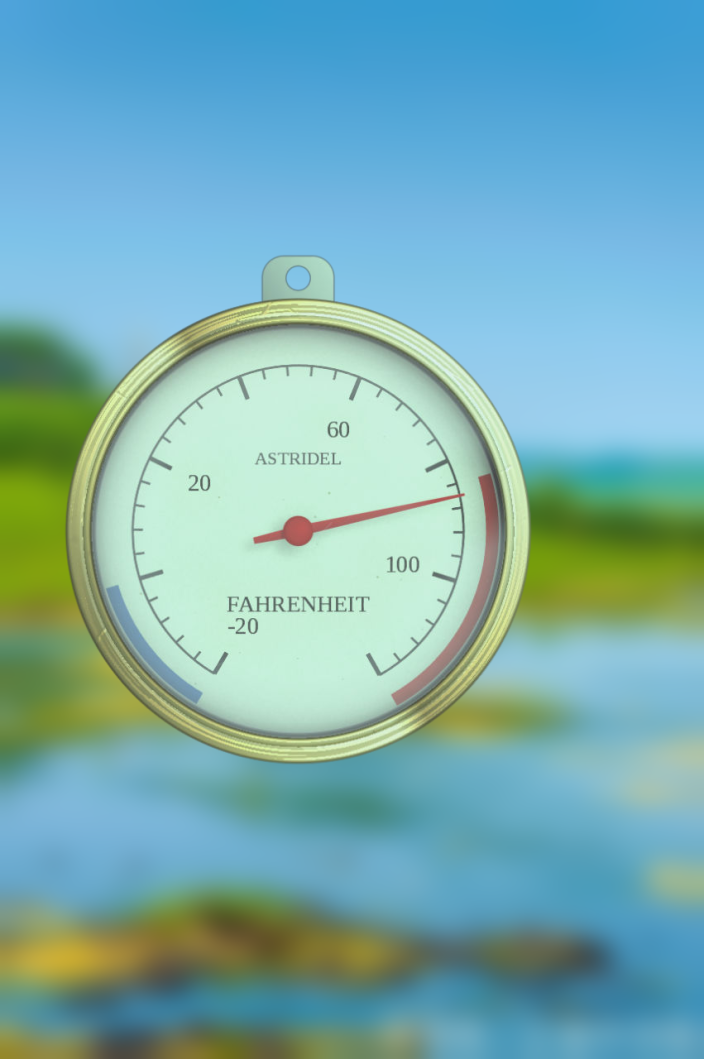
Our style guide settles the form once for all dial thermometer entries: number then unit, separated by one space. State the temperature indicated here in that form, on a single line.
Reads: 86 °F
